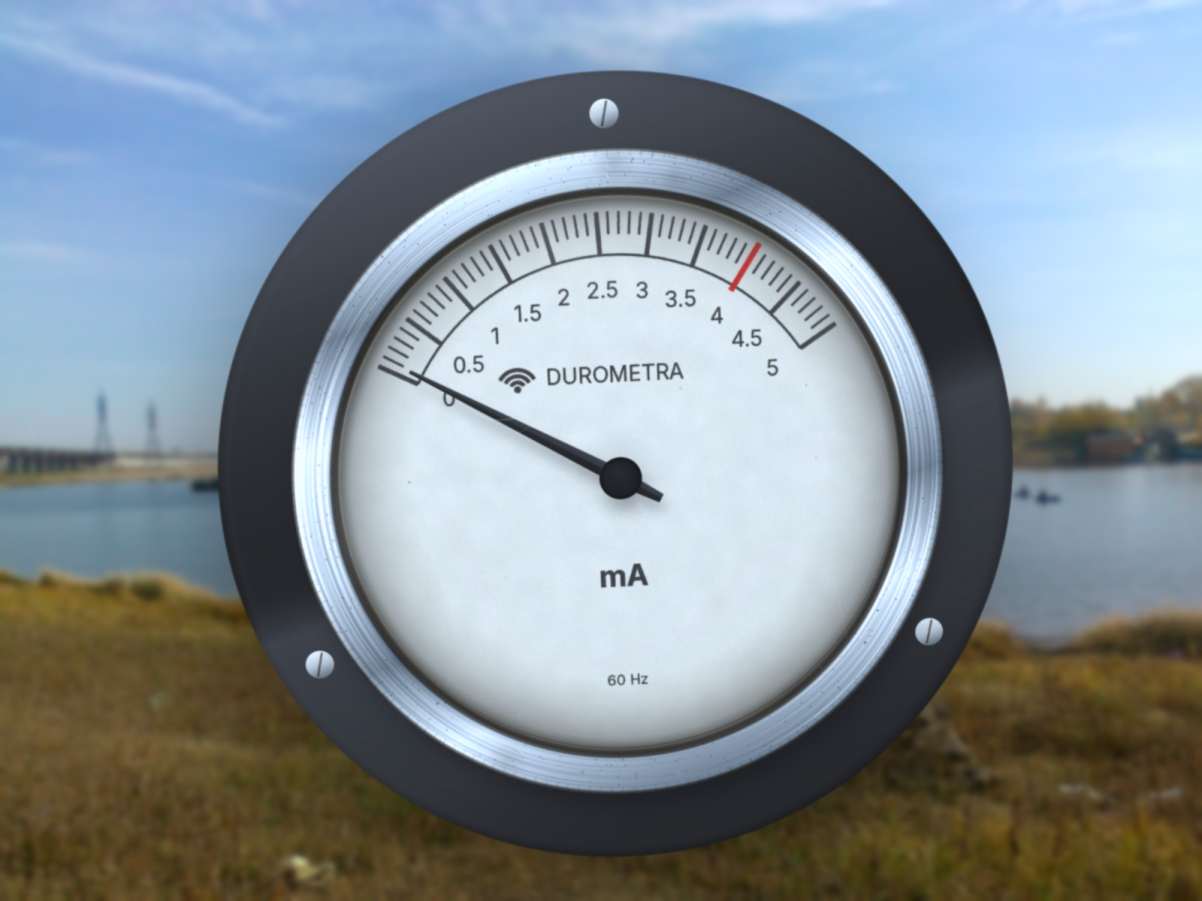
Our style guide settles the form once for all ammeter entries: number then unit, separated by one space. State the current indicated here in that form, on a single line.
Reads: 0.1 mA
